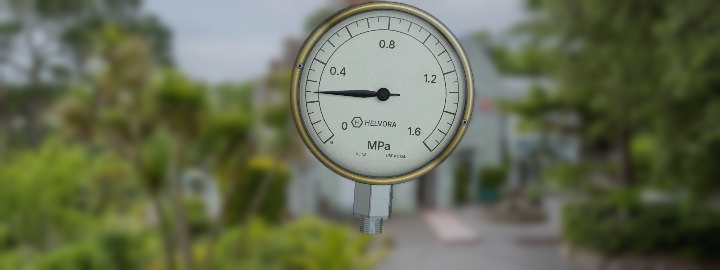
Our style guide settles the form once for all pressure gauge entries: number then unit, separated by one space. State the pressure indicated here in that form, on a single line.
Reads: 0.25 MPa
